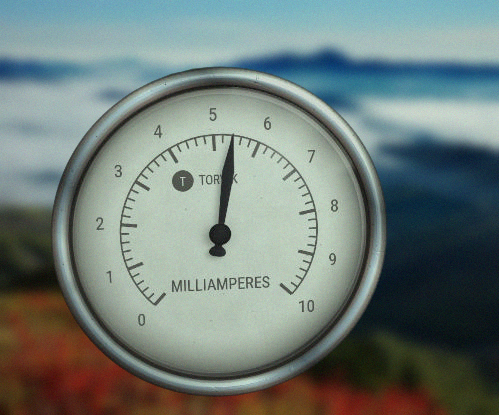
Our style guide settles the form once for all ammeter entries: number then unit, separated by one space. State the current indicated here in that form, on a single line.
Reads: 5.4 mA
